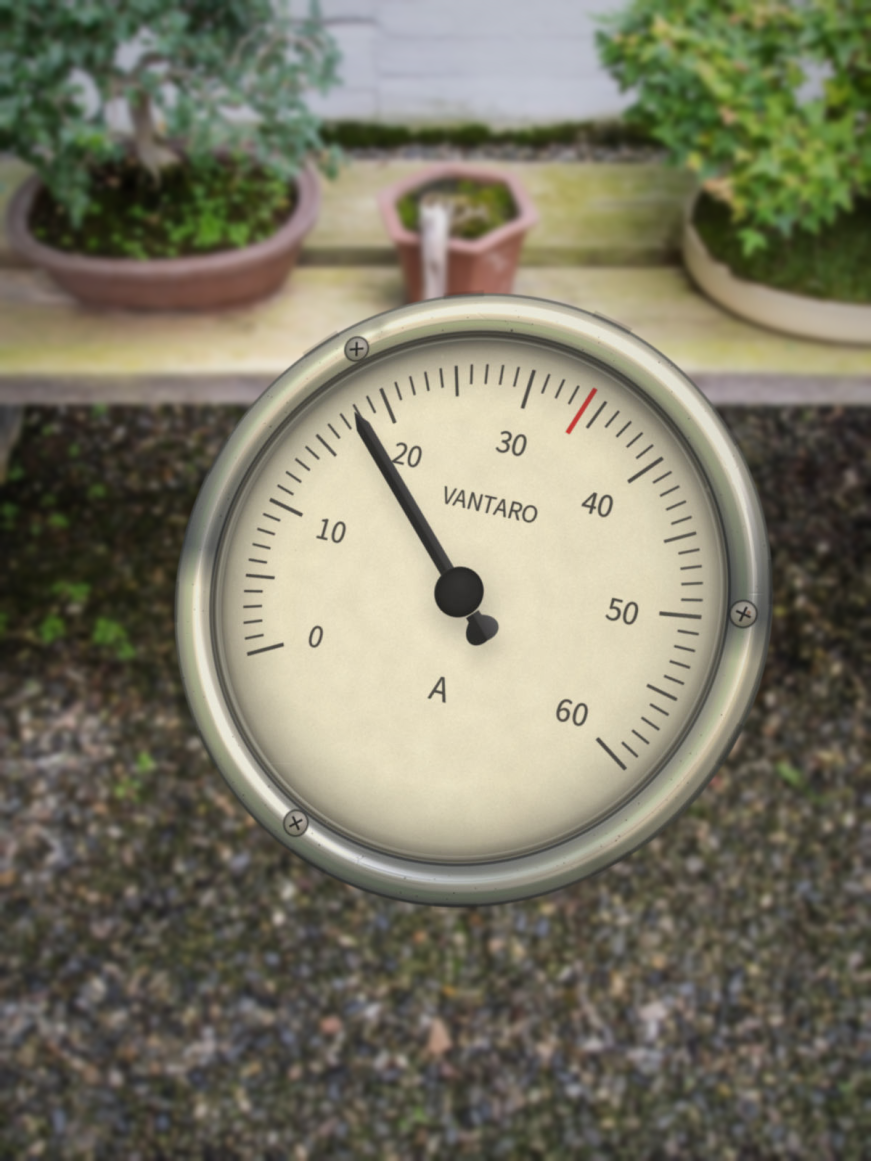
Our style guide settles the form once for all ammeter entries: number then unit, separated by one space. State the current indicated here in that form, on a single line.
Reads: 18 A
